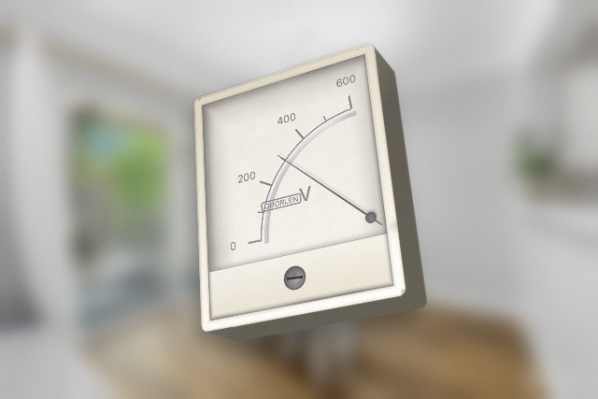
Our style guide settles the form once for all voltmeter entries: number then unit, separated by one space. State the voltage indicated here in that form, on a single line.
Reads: 300 V
